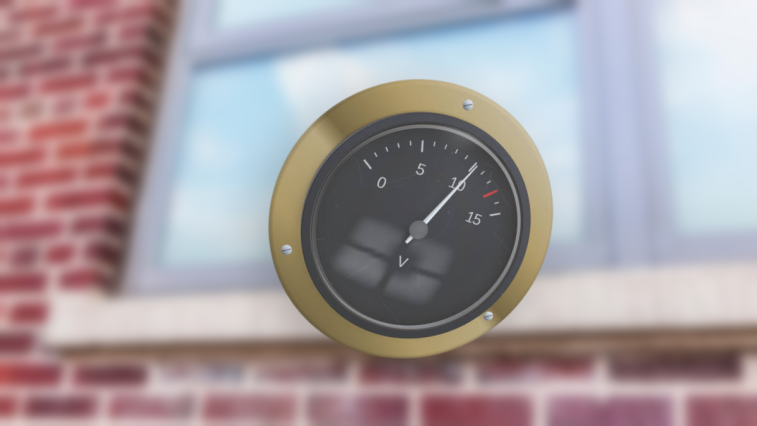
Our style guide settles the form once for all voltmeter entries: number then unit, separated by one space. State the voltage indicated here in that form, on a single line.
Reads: 10 V
